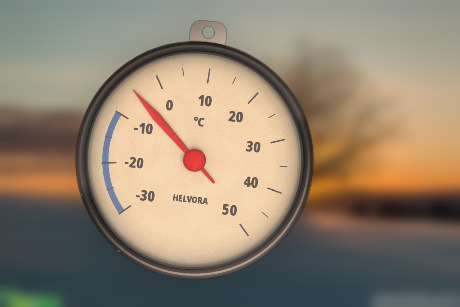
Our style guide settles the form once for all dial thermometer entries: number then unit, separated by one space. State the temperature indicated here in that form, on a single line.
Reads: -5 °C
